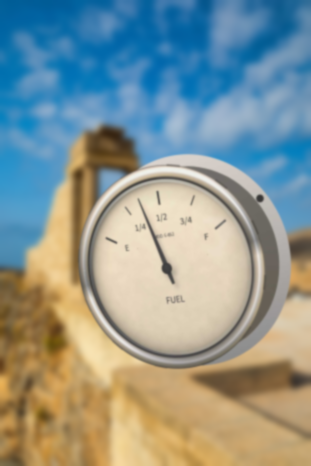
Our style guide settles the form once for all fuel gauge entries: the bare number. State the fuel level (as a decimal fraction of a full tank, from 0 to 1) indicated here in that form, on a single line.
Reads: 0.375
